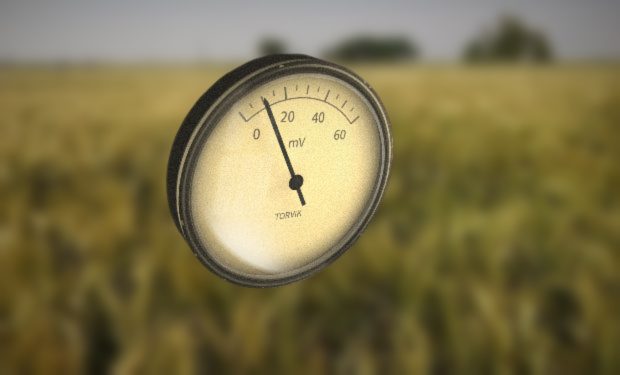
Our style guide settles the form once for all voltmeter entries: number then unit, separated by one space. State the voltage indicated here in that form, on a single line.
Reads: 10 mV
